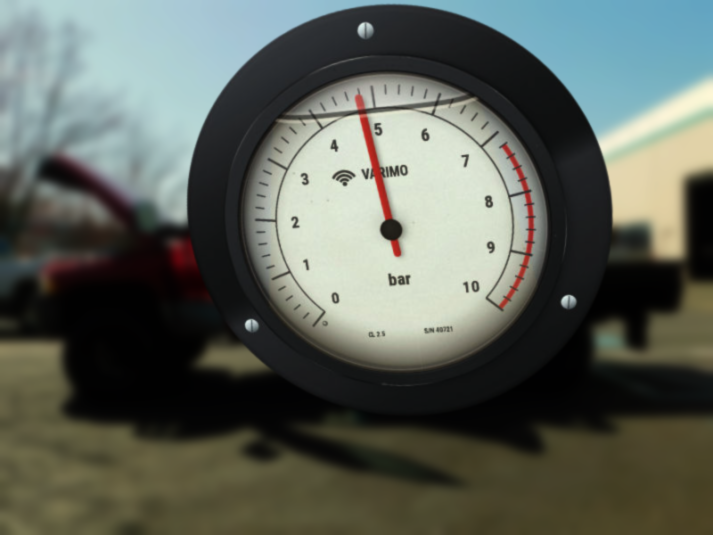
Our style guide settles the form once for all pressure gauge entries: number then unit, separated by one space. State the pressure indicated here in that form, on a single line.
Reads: 4.8 bar
